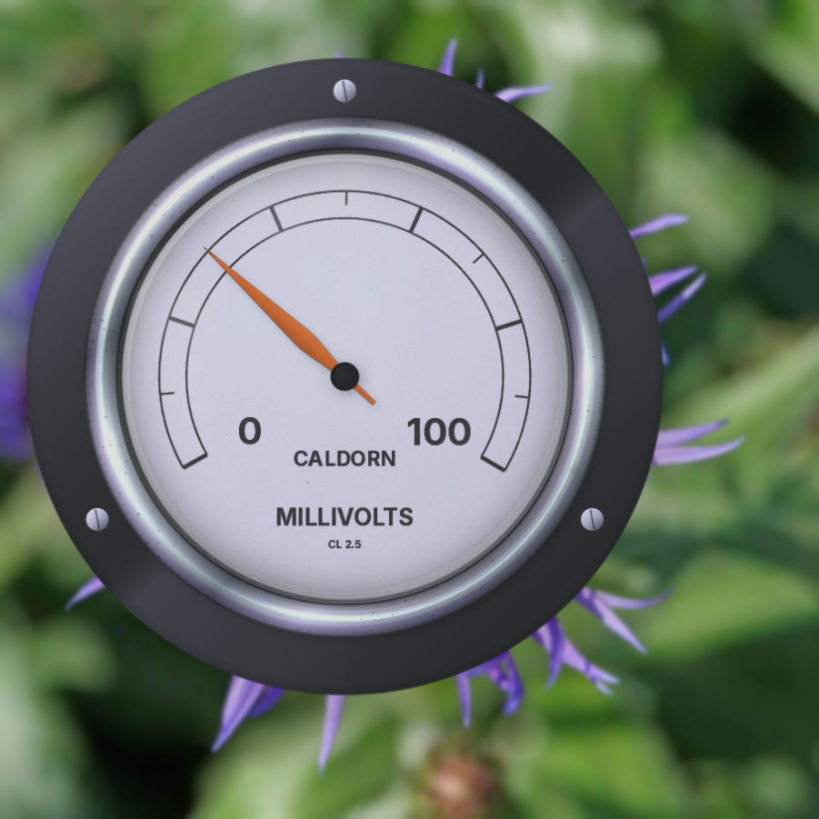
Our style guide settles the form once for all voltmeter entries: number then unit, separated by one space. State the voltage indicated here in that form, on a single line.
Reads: 30 mV
